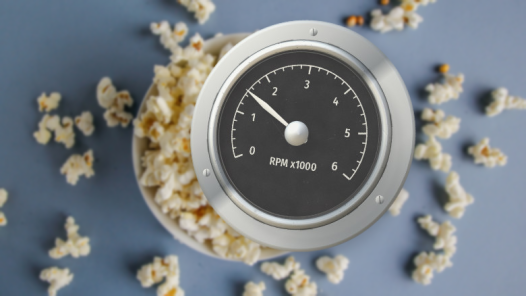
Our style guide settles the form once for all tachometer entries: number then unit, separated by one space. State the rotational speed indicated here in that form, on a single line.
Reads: 1500 rpm
